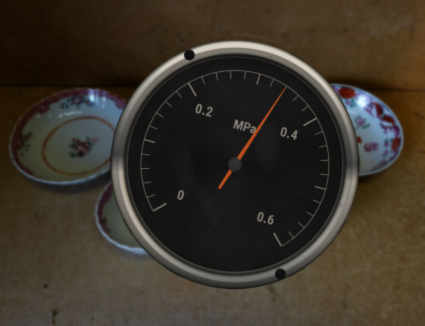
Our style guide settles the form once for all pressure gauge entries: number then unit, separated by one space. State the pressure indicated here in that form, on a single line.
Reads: 0.34 MPa
